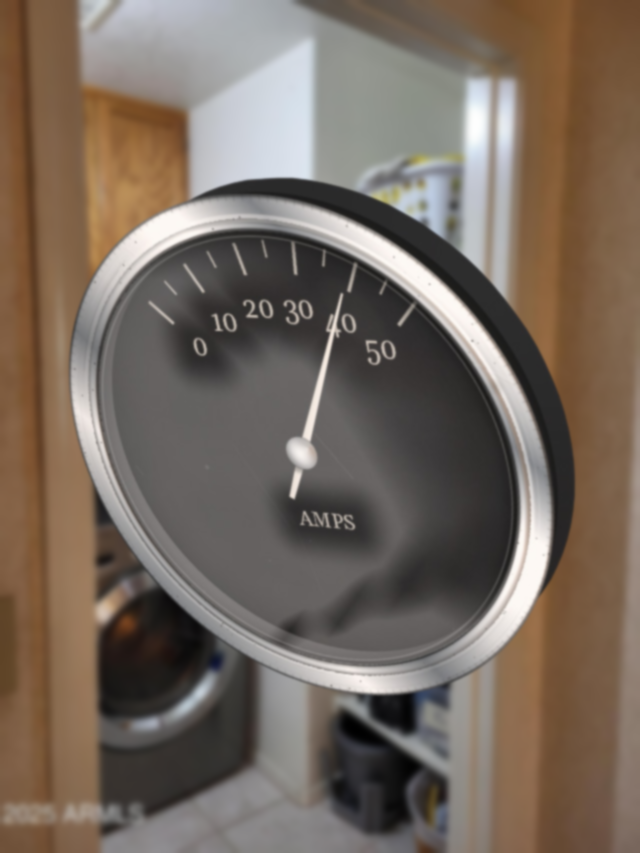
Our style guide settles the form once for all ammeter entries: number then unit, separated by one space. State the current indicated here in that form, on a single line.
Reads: 40 A
